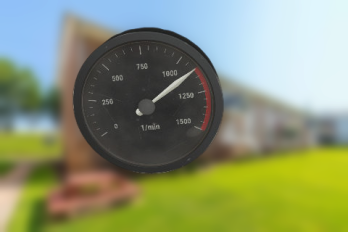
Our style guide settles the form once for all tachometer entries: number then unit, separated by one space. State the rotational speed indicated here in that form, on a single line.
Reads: 1100 rpm
